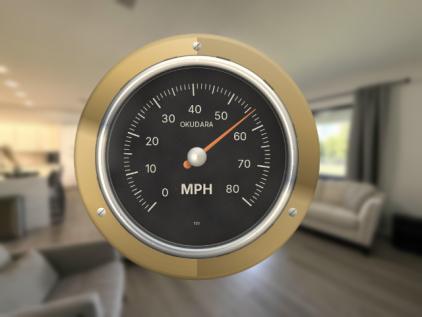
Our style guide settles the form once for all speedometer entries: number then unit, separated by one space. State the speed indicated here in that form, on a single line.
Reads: 56 mph
